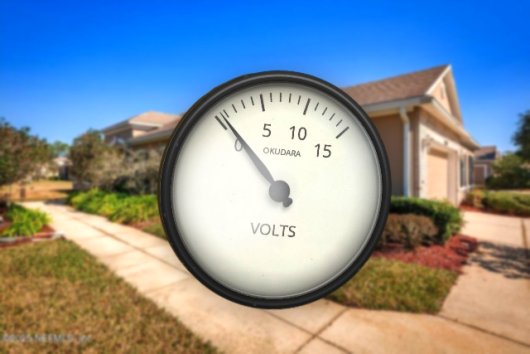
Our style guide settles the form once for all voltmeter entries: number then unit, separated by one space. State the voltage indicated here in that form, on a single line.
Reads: 0.5 V
